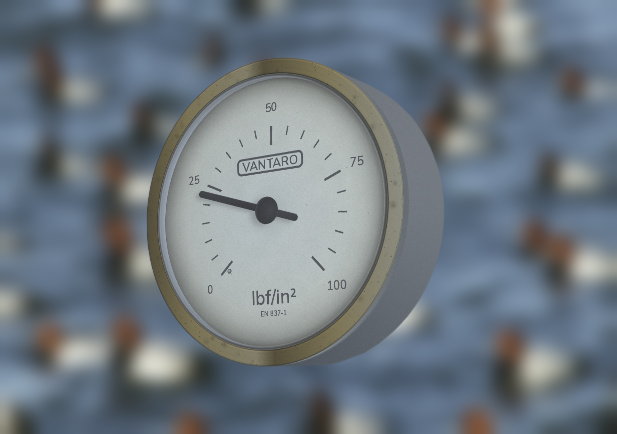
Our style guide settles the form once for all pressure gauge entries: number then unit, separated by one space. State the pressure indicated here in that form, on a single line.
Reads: 22.5 psi
